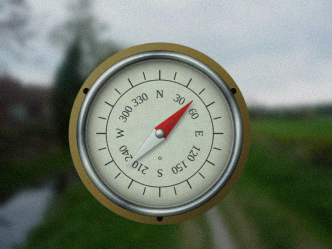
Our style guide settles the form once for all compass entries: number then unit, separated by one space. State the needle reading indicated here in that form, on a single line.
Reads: 45 °
